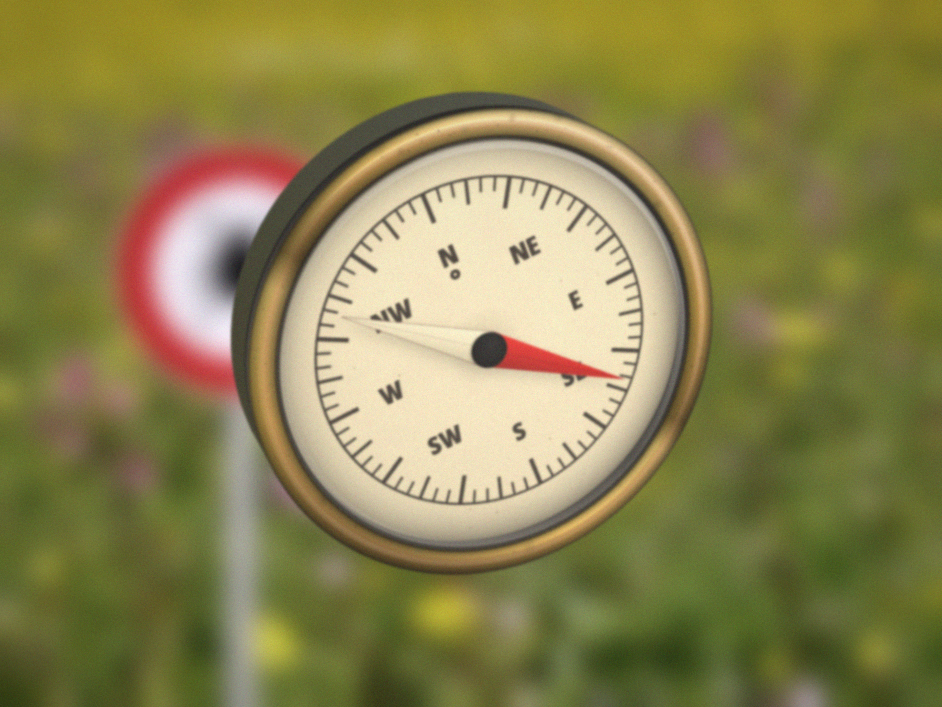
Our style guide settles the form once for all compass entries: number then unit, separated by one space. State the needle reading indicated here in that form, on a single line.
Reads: 130 °
